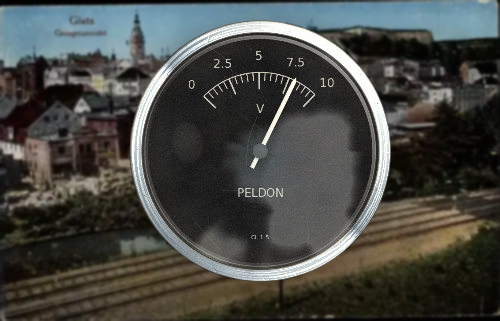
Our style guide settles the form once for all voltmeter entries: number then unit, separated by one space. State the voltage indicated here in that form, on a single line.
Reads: 8 V
